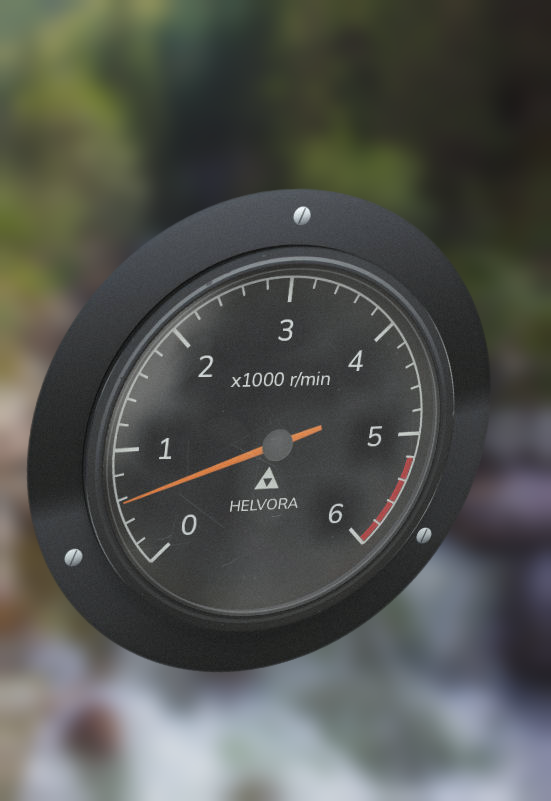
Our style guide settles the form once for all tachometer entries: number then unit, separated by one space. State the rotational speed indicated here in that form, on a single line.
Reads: 600 rpm
